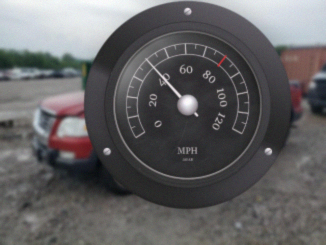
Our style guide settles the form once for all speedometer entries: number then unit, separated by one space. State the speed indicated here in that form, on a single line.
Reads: 40 mph
